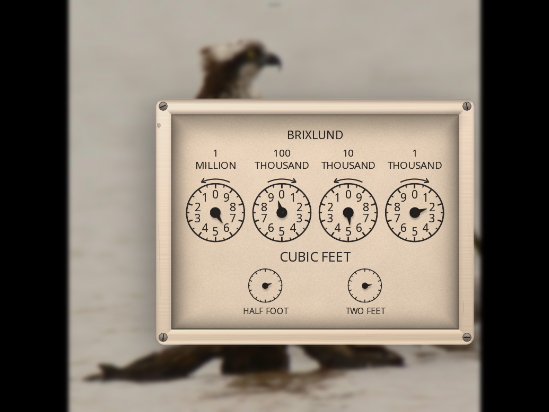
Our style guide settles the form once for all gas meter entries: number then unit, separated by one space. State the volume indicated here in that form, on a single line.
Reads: 595200 ft³
